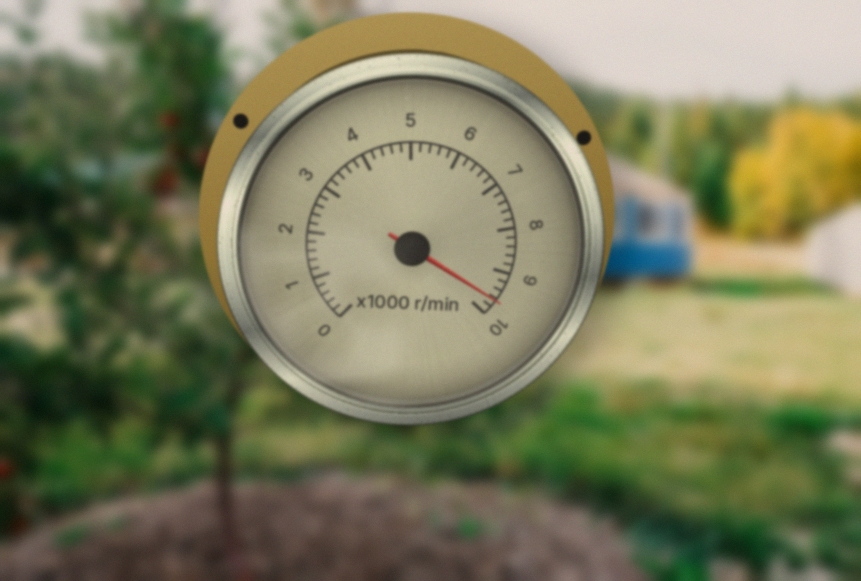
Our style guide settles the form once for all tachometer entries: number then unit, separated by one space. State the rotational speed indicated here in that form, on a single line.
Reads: 9600 rpm
